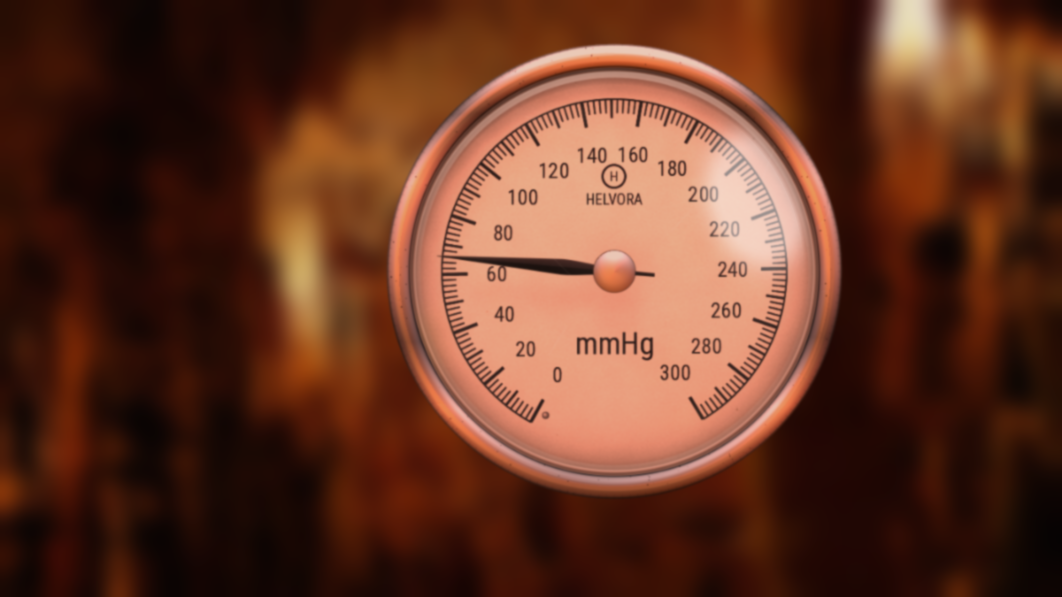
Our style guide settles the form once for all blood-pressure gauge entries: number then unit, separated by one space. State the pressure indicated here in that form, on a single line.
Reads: 66 mmHg
